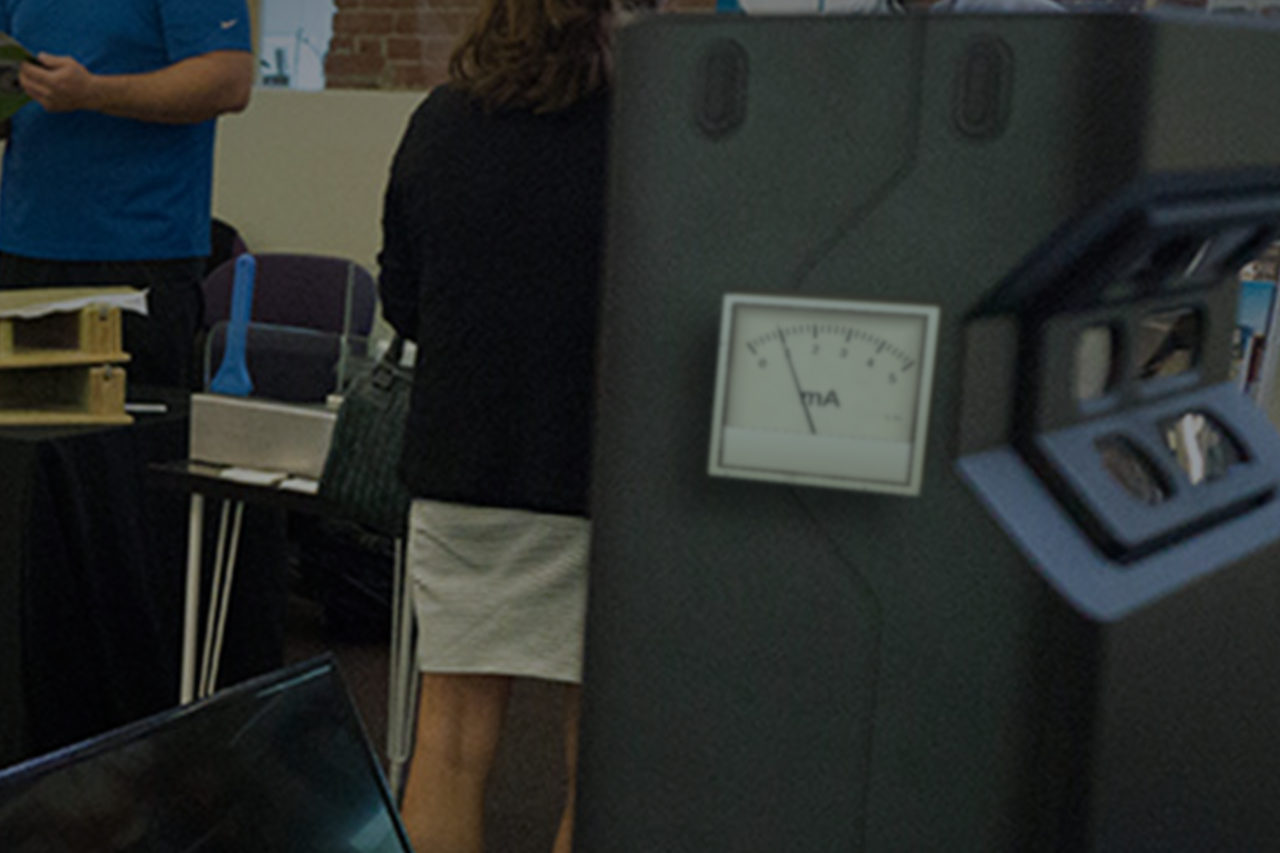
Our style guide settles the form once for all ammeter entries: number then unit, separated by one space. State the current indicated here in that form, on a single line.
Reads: 1 mA
